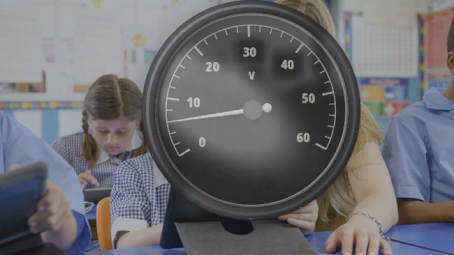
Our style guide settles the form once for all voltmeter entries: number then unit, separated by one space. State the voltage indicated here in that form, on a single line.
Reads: 6 V
